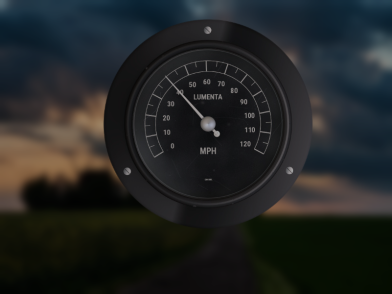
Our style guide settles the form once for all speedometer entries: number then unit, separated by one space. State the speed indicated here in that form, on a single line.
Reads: 40 mph
